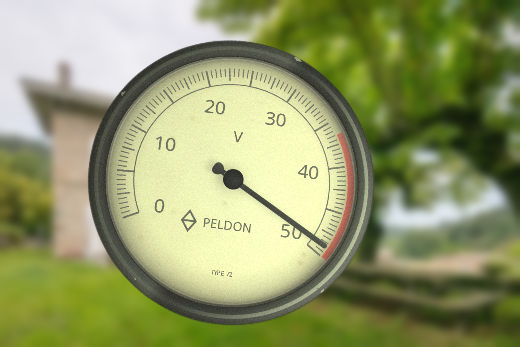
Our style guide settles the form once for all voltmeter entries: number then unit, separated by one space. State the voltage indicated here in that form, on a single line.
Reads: 49 V
